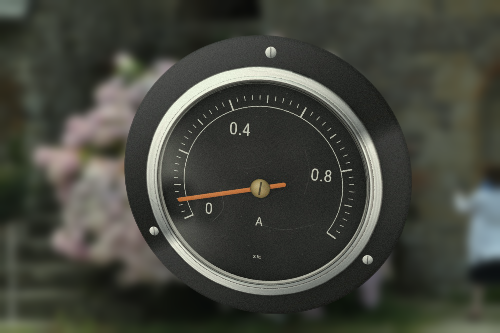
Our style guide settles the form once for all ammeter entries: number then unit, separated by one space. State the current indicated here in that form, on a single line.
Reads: 0.06 A
